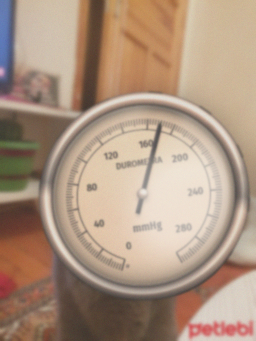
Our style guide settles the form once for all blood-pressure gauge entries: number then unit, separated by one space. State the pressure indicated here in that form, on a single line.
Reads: 170 mmHg
